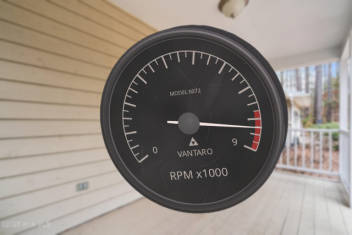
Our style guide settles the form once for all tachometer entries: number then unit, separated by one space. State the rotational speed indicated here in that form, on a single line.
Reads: 8250 rpm
